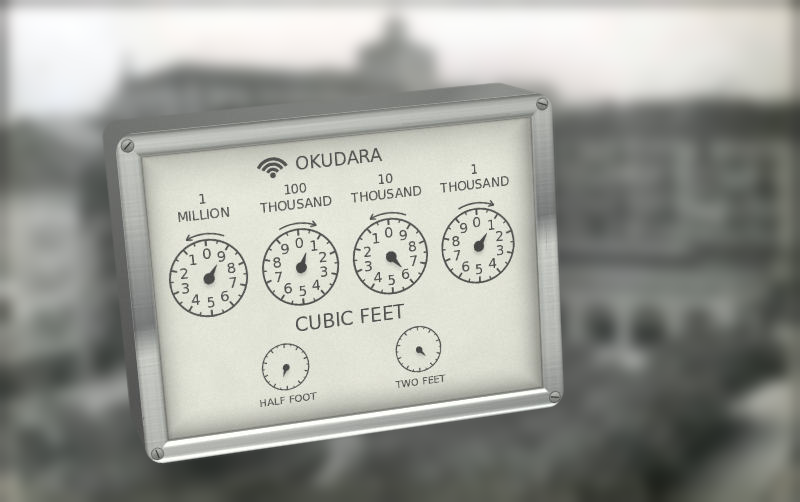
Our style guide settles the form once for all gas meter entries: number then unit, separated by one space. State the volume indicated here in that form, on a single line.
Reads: 906100 ft³
